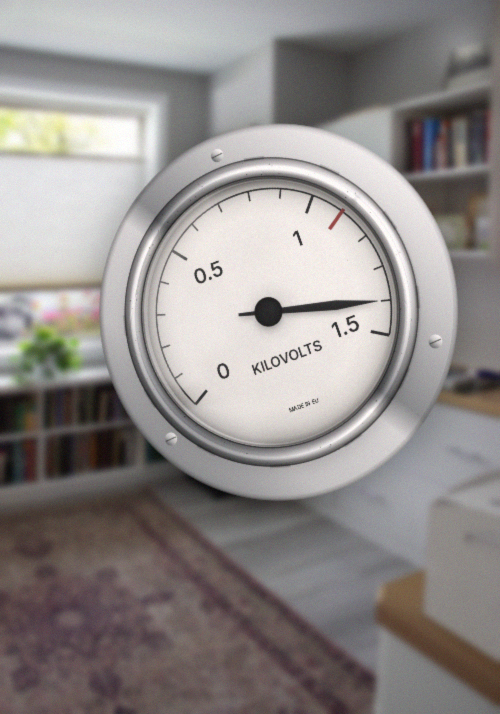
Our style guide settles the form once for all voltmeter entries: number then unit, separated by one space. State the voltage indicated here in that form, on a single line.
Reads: 1.4 kV
